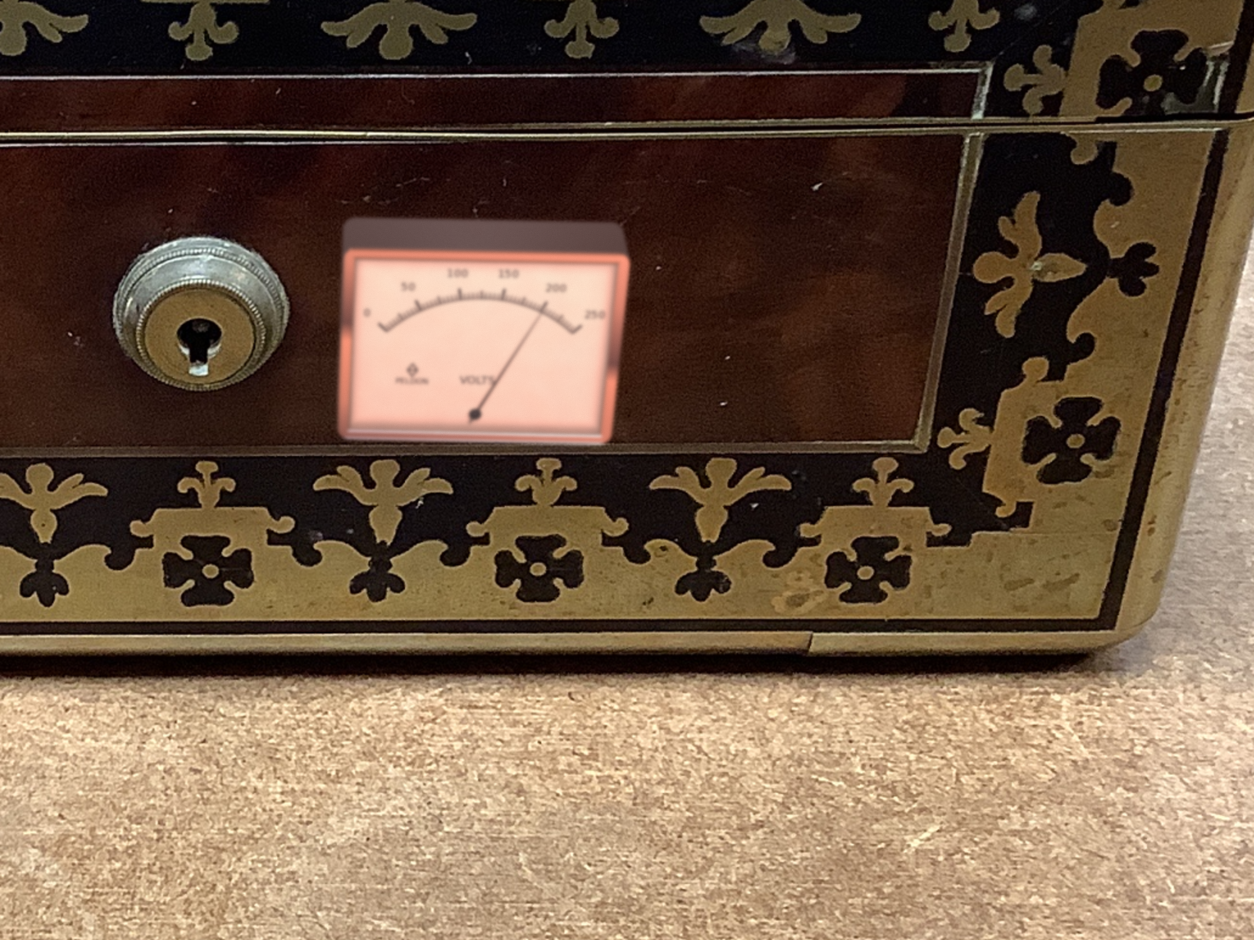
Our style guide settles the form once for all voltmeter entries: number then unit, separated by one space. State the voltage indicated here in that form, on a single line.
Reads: 200 V
